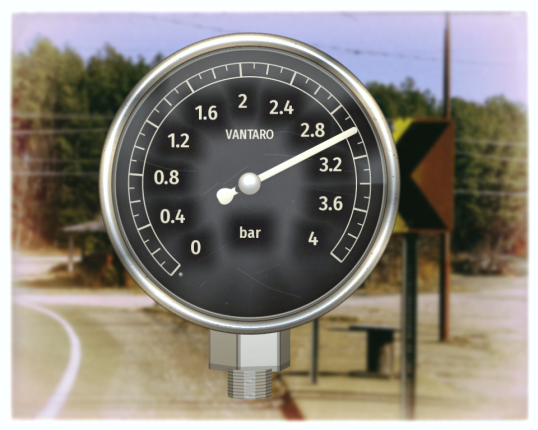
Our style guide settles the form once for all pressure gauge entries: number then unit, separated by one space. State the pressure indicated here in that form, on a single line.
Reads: 3 bar
